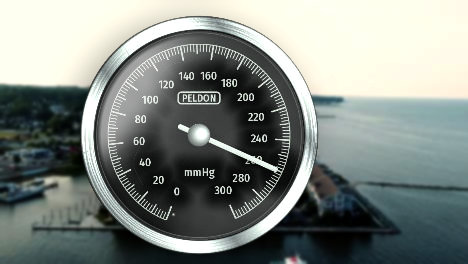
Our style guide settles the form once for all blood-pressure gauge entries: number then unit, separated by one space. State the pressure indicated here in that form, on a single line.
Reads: 260 mmHg
